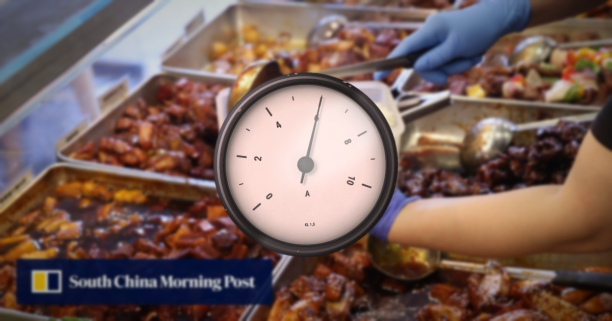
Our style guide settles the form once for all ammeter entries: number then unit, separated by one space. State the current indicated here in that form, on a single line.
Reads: 6 A
